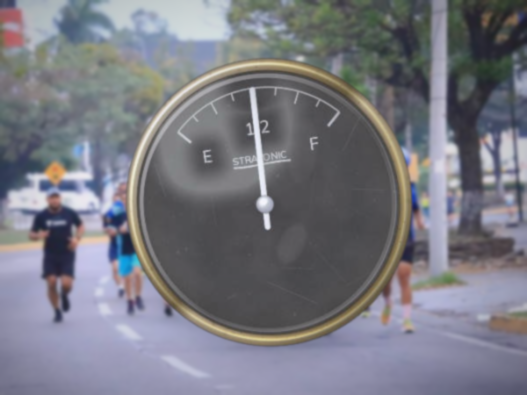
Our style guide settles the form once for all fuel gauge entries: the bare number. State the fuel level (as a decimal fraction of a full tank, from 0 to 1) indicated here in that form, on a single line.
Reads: 0.5
